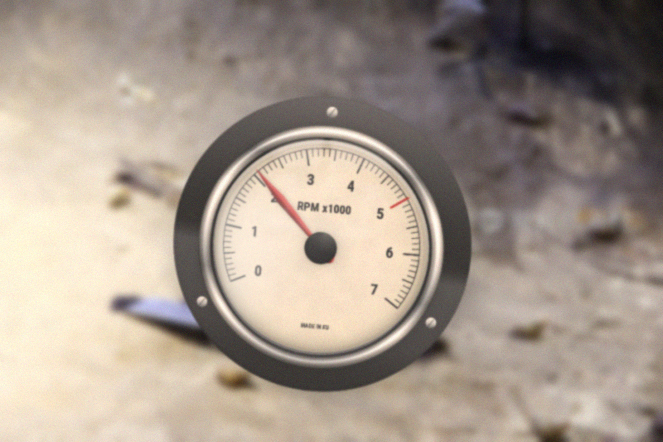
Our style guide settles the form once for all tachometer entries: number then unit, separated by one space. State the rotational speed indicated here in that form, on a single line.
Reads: 2100 rpm
